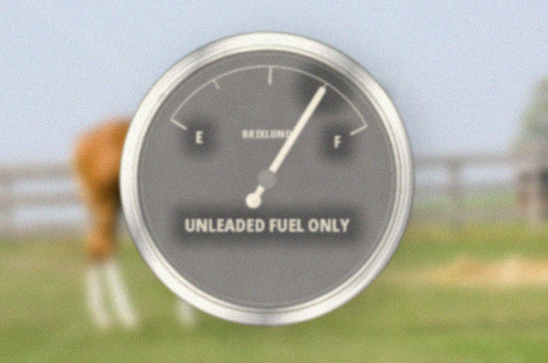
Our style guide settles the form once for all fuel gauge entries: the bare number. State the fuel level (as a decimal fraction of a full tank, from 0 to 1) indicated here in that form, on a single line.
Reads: 0.75
